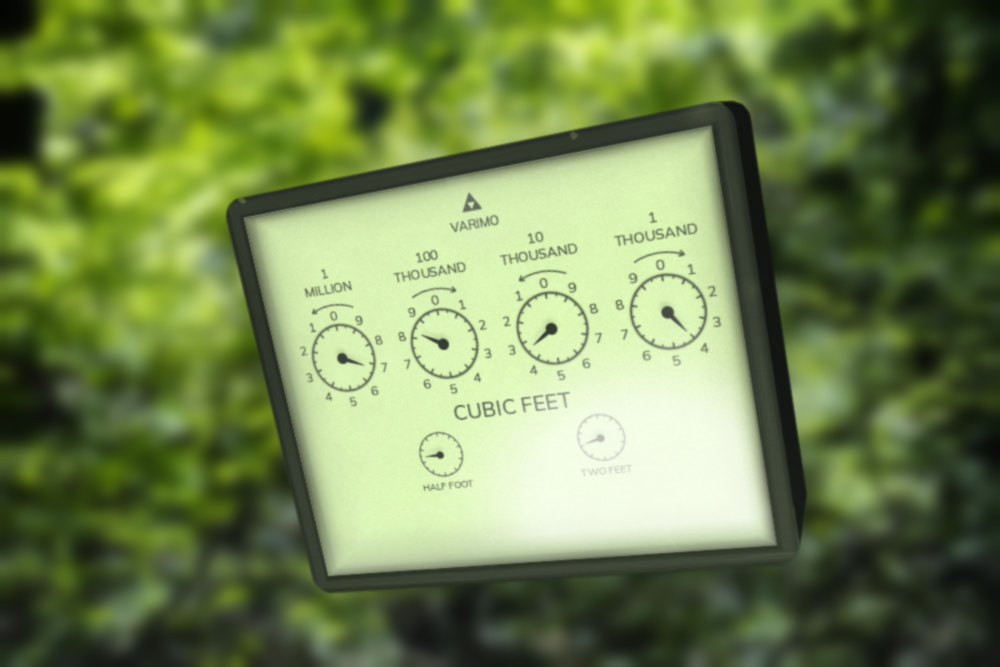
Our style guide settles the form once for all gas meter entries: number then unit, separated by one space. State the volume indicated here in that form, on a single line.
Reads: 683400 ft³
